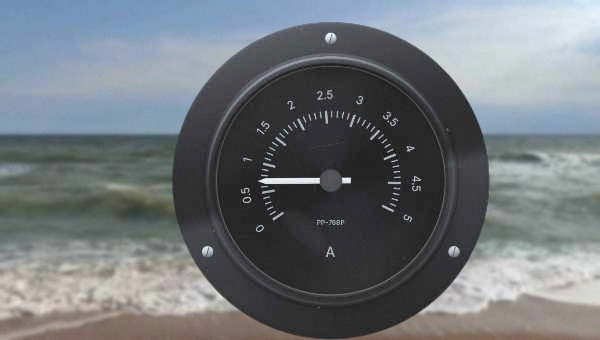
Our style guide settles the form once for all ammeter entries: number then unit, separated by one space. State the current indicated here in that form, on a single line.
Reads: 0.7 A
